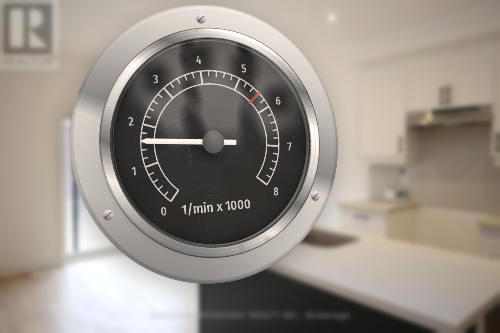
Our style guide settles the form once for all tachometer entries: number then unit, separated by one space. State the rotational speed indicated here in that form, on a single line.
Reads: 1600 rpm
